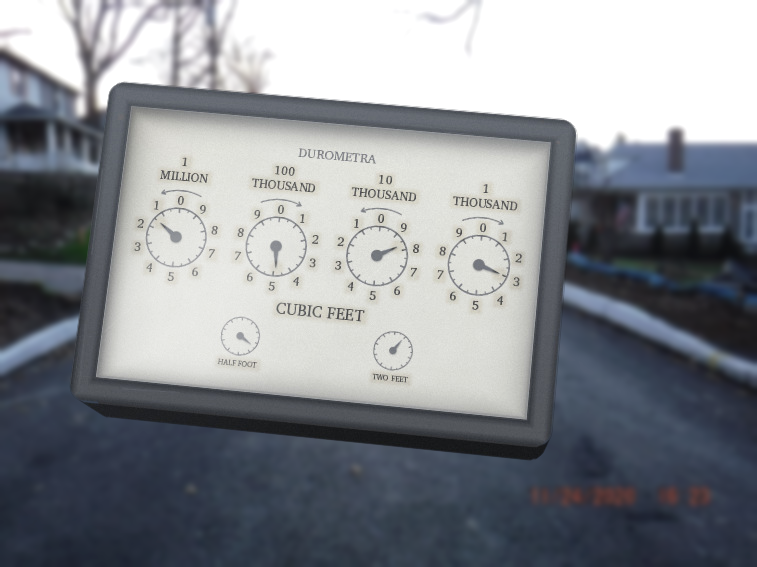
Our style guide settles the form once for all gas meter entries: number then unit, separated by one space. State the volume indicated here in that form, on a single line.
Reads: 148300 ft³
